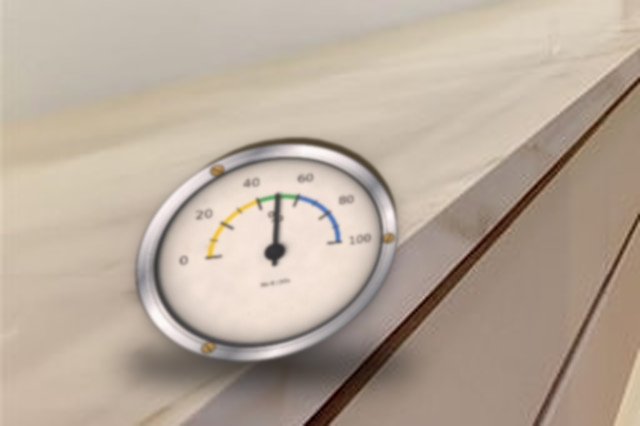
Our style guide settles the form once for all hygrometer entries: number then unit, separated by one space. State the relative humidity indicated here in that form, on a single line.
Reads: 50 %
